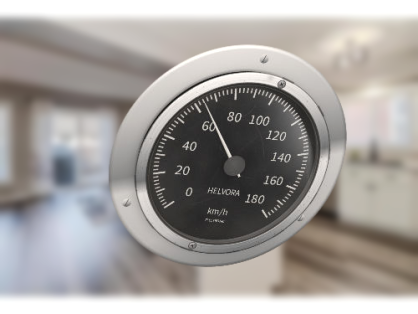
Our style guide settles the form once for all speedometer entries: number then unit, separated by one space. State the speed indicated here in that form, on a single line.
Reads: 64 km/h
